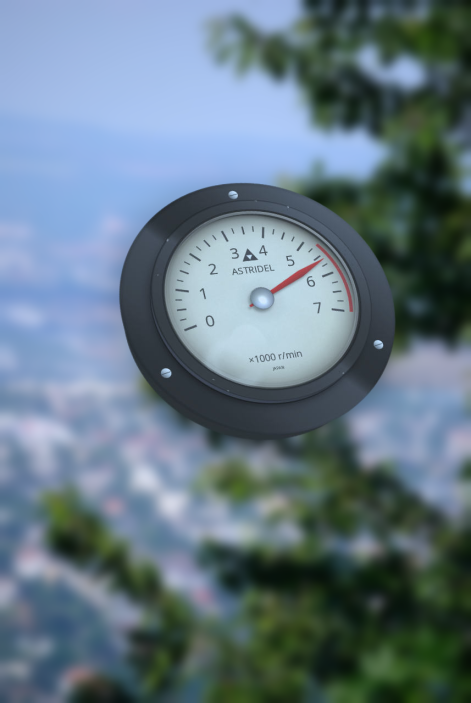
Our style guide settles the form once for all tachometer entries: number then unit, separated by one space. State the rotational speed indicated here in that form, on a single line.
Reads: 5625 rpm
